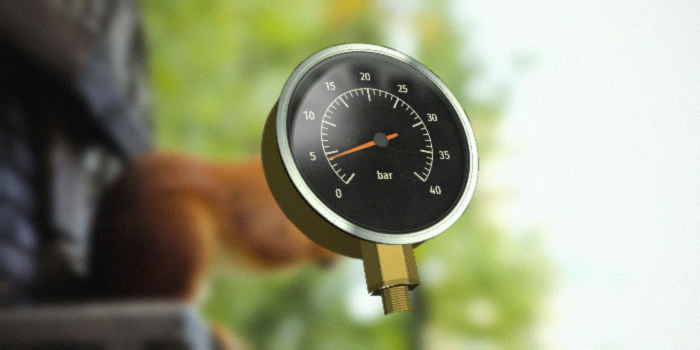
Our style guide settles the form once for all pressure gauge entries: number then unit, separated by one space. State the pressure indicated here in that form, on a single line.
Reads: 4 bar
